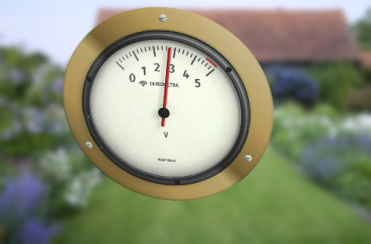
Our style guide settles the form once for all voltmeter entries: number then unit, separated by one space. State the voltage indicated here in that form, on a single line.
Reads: 2.8 V
